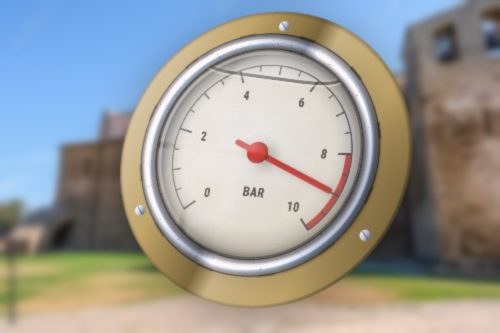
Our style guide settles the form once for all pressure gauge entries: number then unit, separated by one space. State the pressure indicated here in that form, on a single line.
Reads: 9 bar
